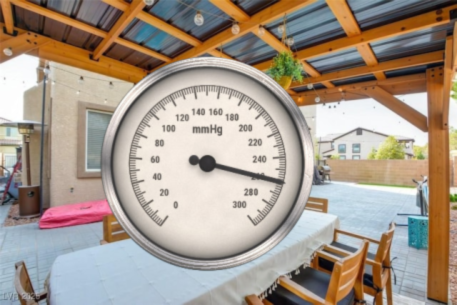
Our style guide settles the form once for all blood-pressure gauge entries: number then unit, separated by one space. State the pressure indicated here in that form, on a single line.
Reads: 260 mmHg
